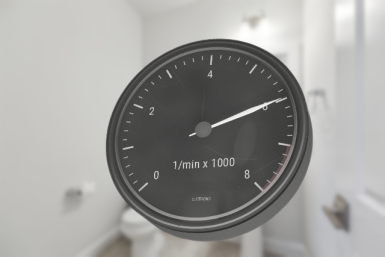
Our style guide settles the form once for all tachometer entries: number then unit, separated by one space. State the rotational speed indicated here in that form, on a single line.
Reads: 6000 rpm
